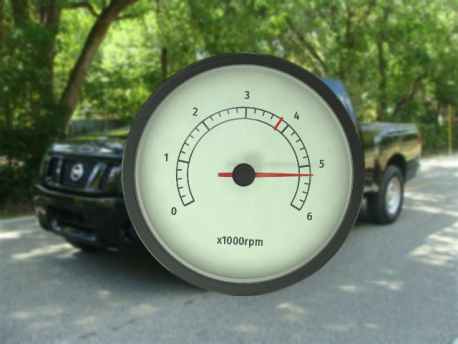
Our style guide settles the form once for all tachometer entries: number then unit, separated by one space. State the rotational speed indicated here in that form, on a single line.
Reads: 5200 rpm
